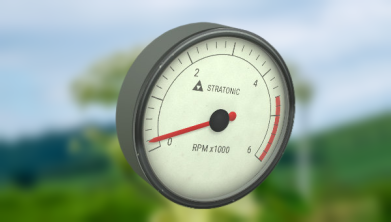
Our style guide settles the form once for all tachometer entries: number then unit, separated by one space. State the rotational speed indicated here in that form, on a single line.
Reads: 200 rpm
